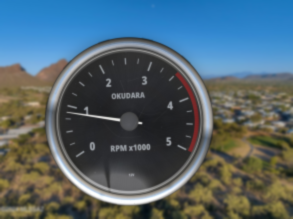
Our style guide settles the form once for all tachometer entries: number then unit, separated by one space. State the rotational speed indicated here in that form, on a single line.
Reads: 875 rpm
